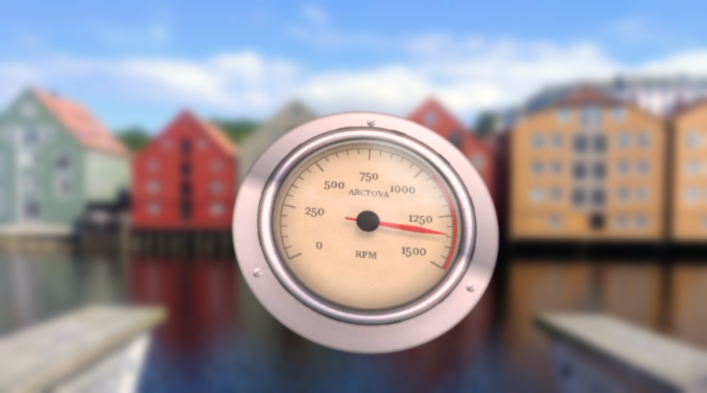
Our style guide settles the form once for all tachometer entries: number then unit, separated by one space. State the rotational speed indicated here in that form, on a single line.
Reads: 1350 rpm
